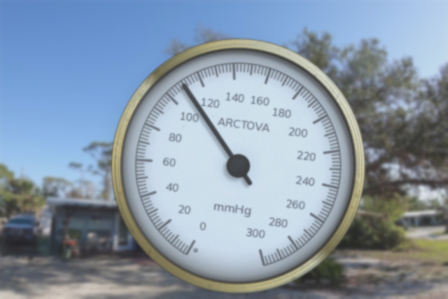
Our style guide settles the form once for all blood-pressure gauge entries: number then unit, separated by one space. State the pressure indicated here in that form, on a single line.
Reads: 110 mmHg
